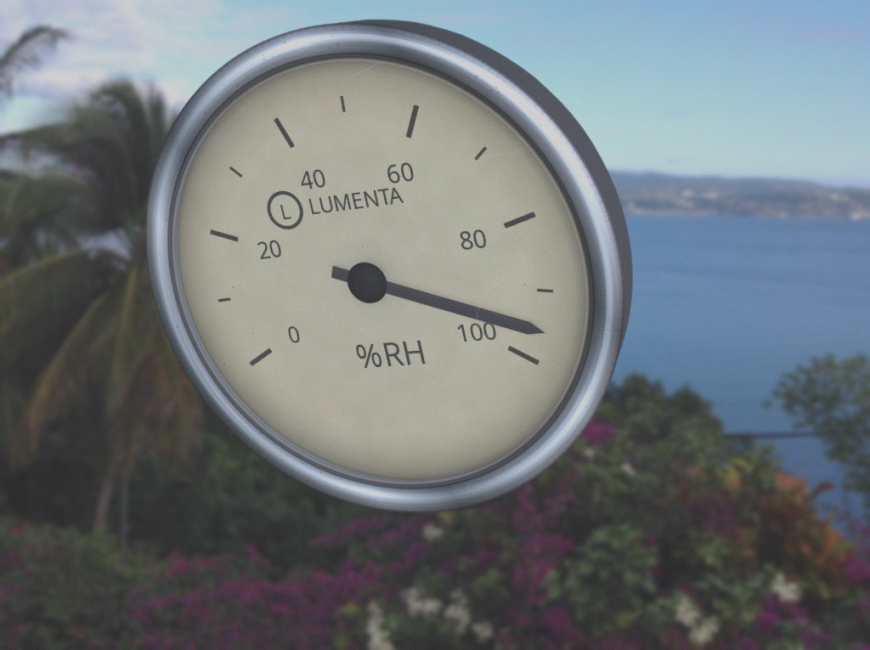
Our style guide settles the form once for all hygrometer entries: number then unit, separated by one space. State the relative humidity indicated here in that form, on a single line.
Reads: 95 %
